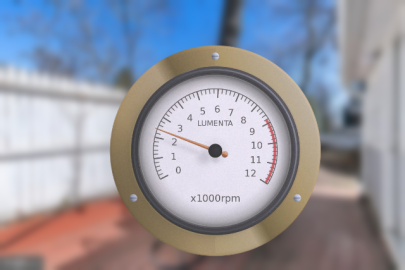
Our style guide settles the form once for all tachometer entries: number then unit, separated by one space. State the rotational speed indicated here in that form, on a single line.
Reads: 2400 rpm
